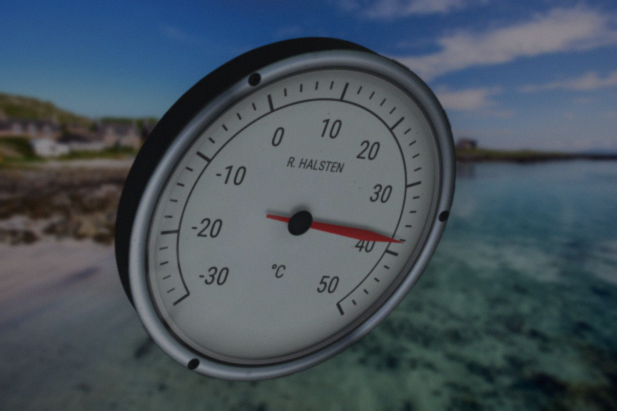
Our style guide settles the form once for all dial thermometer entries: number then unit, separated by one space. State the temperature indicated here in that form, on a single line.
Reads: 38 °C
